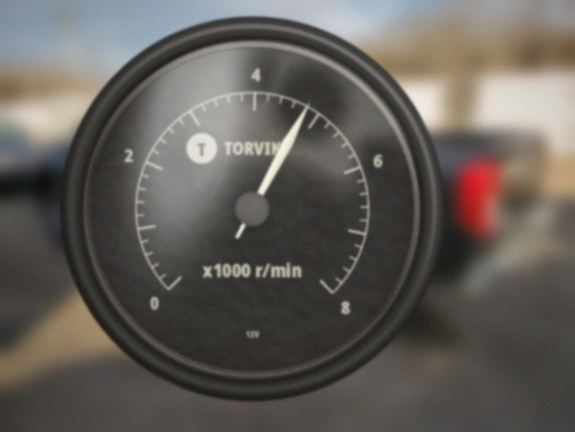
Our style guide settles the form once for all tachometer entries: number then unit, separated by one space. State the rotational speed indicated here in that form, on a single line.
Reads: 4800 rpm
